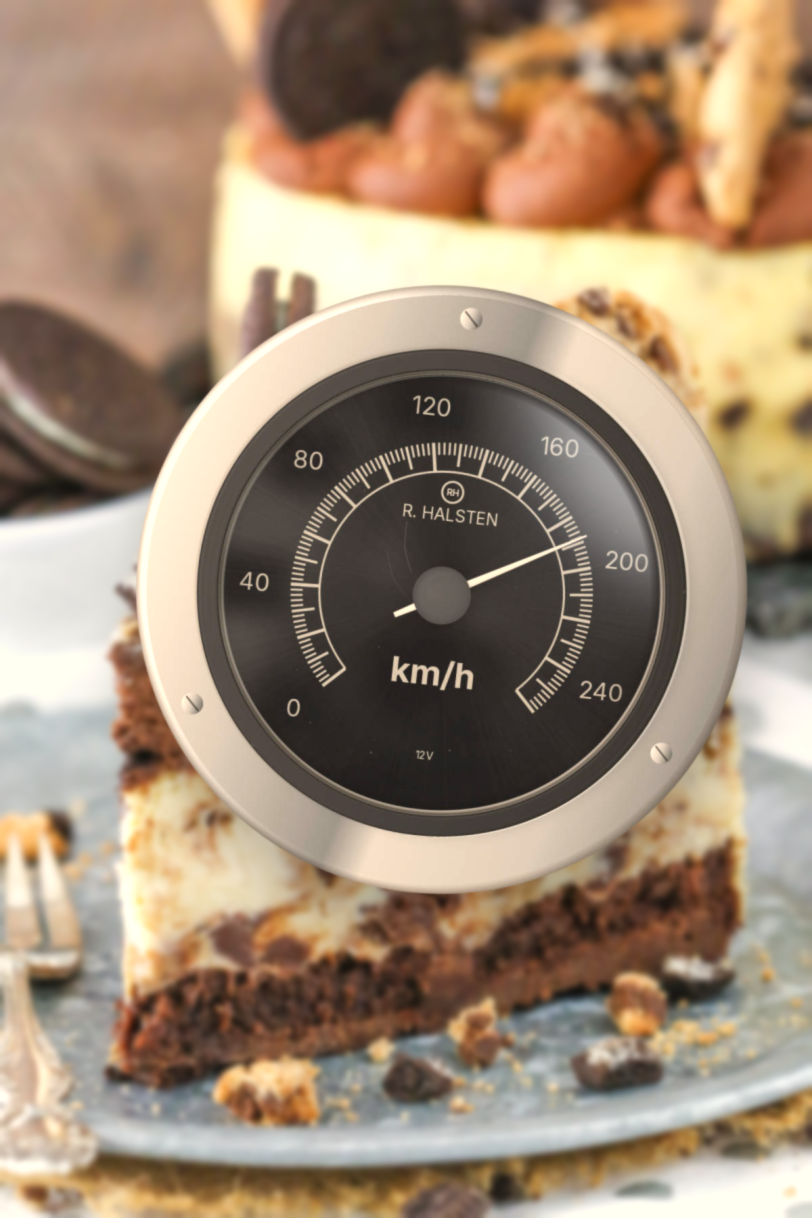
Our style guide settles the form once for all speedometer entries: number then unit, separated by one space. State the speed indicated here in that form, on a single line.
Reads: 188 km/h
